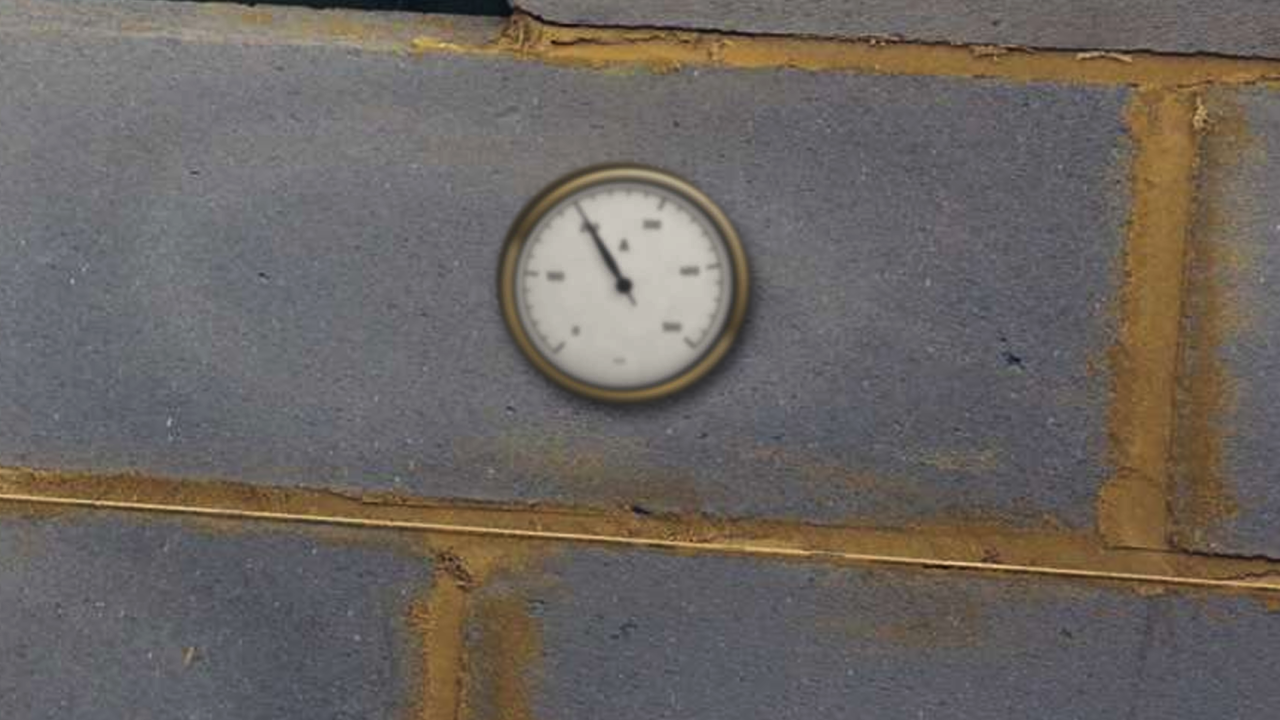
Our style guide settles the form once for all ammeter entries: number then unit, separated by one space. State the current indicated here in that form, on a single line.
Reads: 200 A
